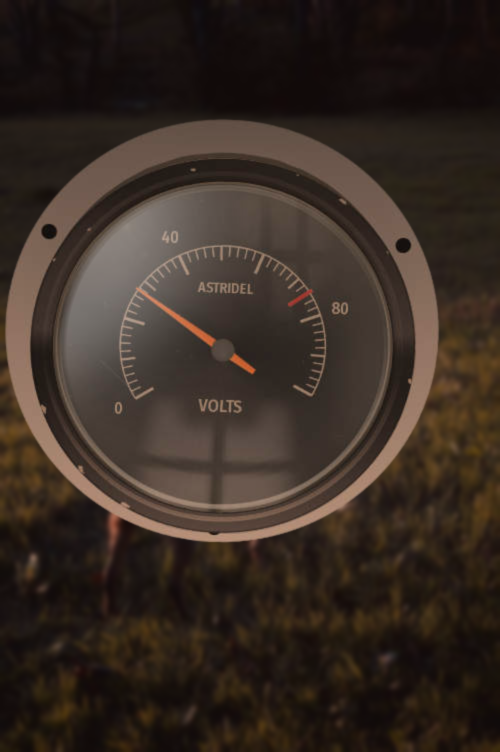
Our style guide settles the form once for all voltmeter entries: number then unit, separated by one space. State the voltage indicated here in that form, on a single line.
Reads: 28 V
